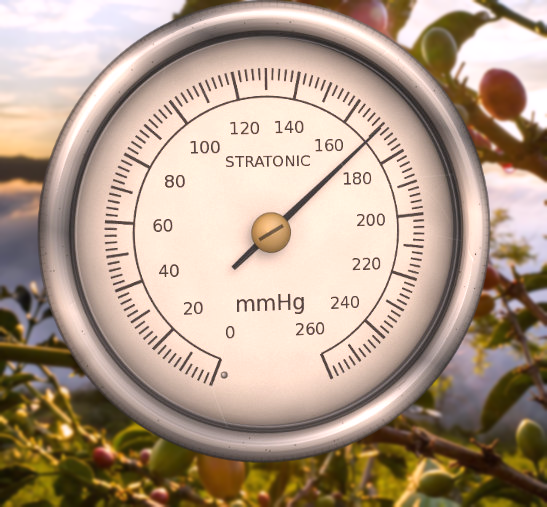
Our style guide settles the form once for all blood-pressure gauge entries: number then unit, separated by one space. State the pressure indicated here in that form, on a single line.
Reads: 170 mmHg
